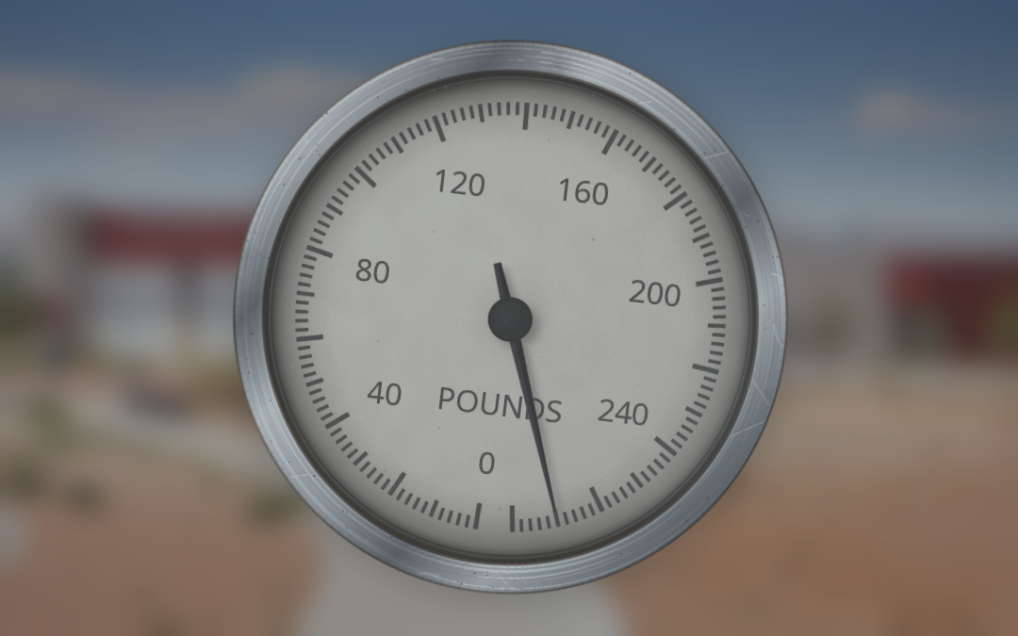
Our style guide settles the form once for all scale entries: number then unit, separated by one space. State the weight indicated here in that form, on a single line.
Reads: 270 lb
